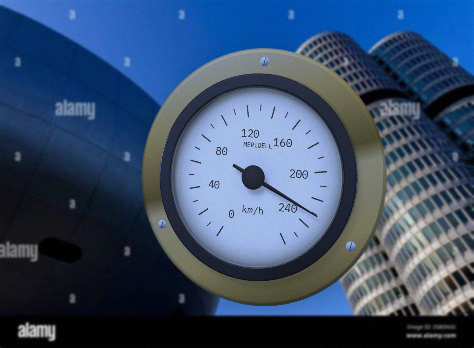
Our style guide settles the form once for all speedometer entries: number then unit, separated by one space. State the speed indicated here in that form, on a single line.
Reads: 230 km/h
